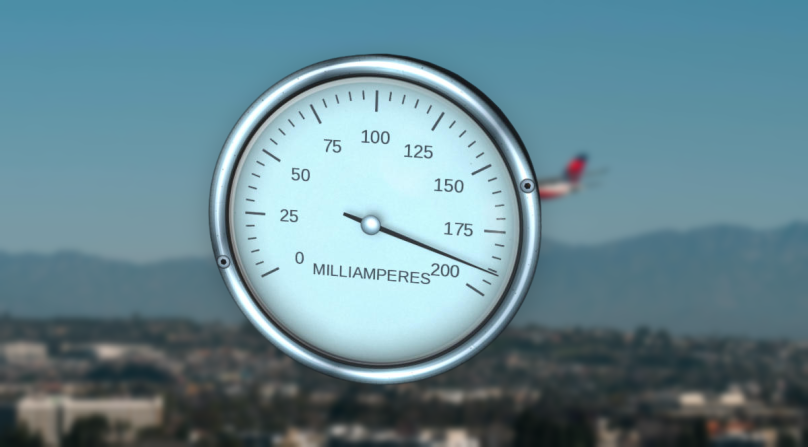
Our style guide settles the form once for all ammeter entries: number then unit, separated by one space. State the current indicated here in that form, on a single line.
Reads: 190 mA
